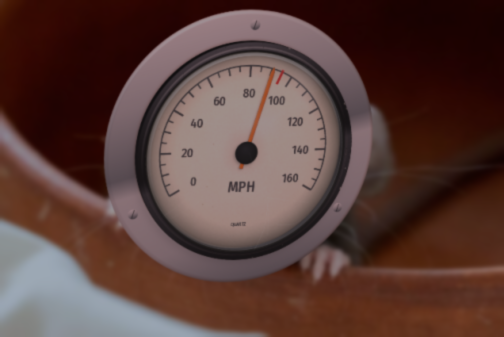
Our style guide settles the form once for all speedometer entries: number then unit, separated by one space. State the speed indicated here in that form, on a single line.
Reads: 90 mph
